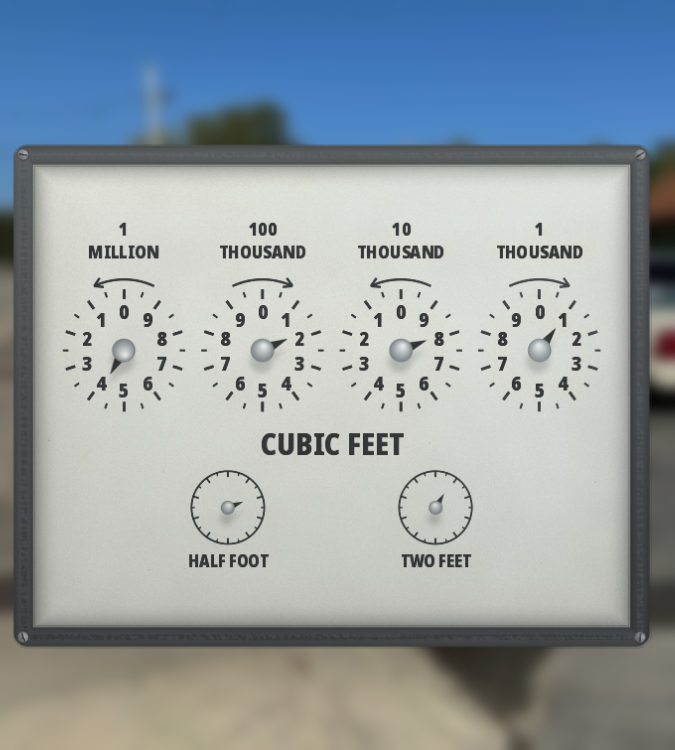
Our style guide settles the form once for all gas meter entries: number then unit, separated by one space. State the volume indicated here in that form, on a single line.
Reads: 418100 ft³
